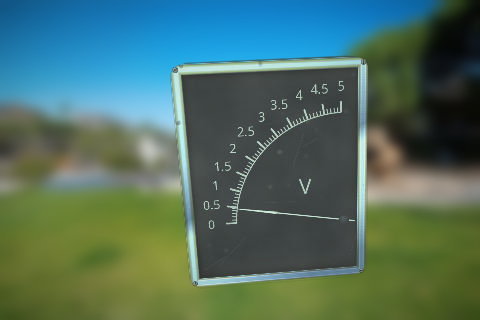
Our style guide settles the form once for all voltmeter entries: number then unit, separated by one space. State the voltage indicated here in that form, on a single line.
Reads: 0.5 V
